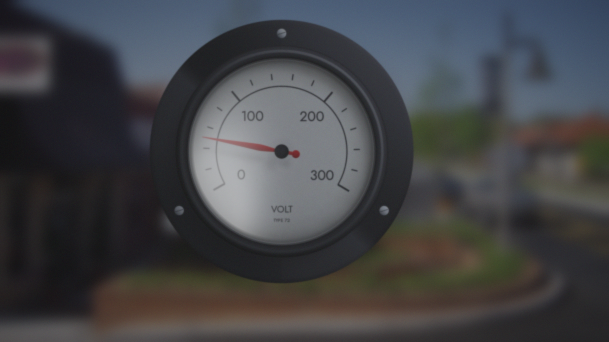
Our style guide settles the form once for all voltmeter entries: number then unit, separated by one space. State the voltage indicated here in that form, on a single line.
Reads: 50 V
